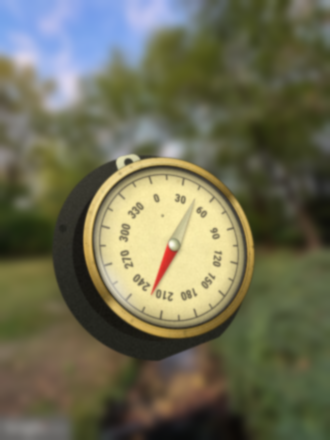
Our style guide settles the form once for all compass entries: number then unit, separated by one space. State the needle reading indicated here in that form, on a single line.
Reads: 225 °
